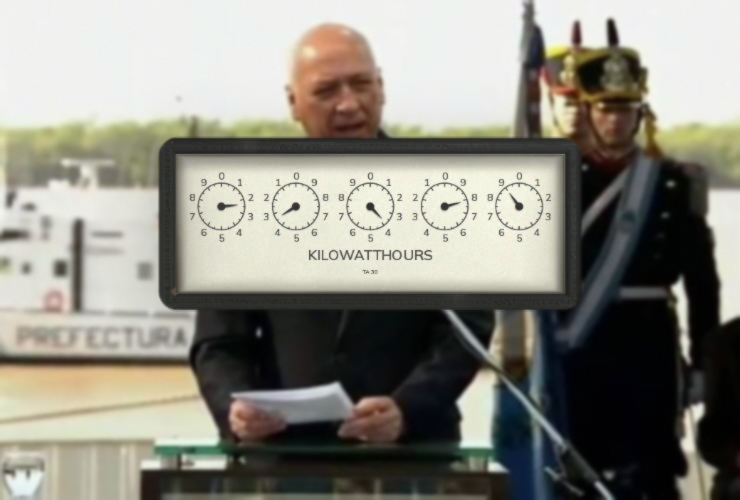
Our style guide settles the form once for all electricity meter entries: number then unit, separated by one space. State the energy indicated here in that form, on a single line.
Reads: 23379 kWh
